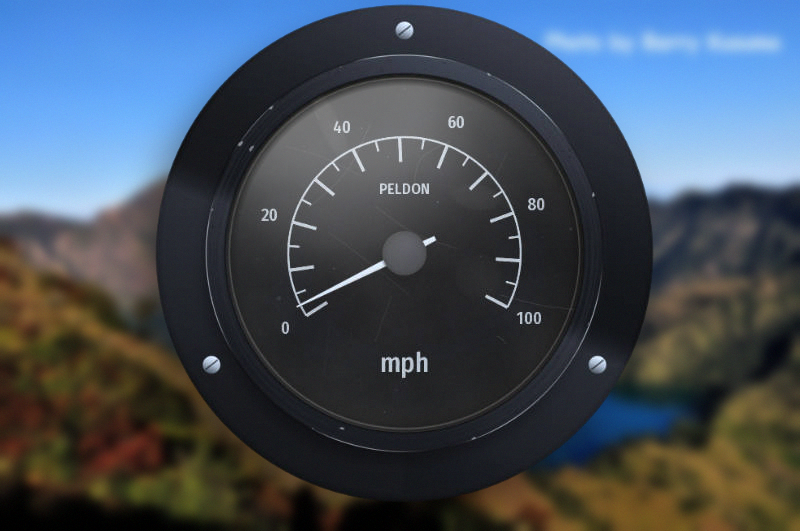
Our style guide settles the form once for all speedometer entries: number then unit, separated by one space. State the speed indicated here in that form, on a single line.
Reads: 2.5 mph
